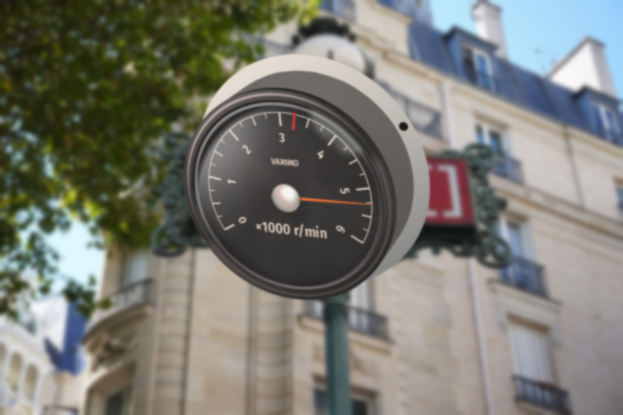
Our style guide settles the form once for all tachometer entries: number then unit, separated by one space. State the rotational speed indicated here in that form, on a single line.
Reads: 5250 rpm
